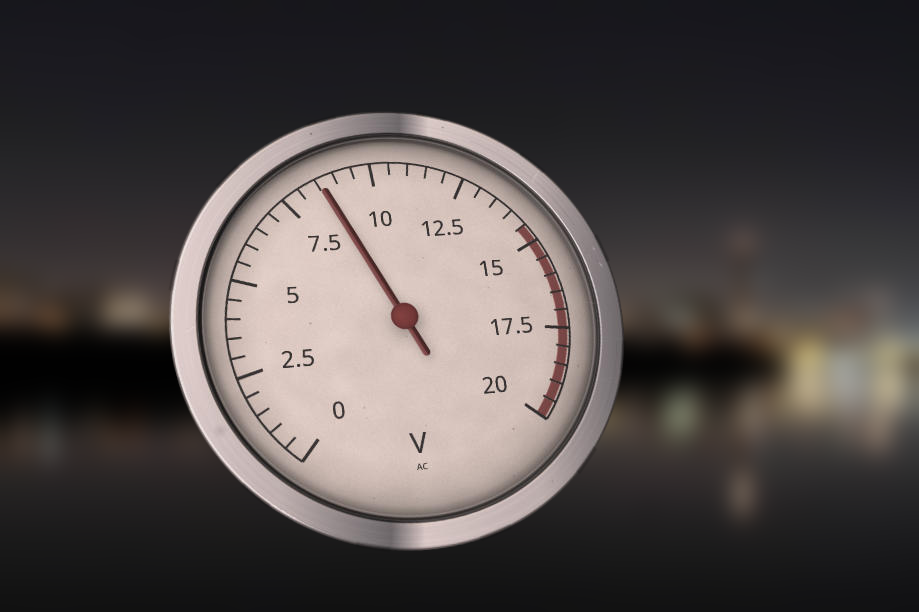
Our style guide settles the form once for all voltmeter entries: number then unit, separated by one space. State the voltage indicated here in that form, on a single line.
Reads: 8.5 V
